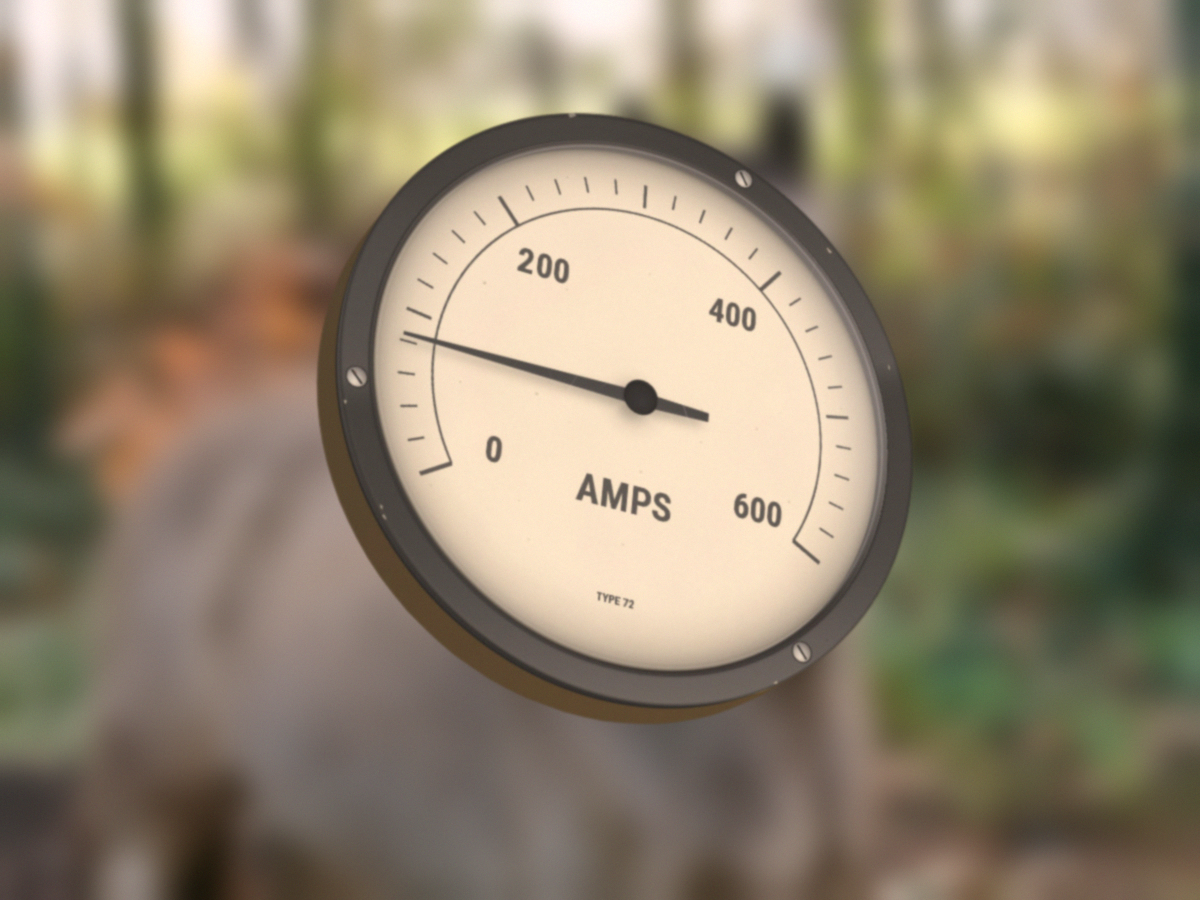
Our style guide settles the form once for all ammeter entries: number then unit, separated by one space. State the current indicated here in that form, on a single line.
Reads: 80 A
